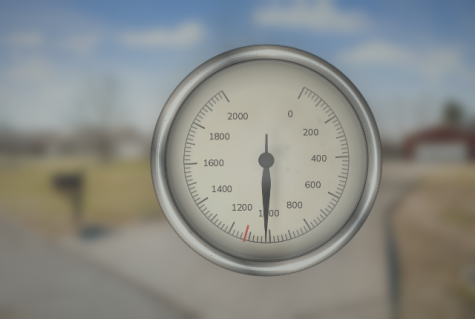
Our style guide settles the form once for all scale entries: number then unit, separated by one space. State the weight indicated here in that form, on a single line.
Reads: 1020 g
